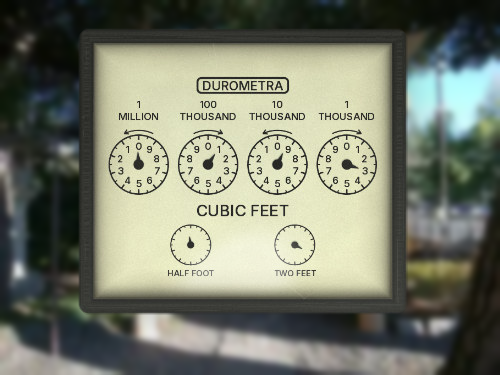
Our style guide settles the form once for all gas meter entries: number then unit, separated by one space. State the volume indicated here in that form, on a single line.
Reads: 9300 ft³
